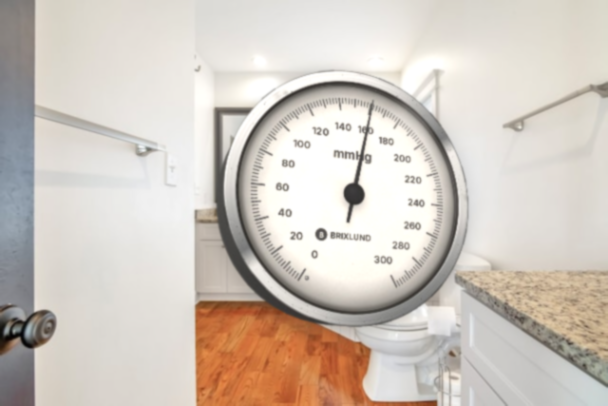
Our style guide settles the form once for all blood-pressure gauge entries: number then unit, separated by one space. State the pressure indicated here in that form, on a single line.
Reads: 160 mmHg
